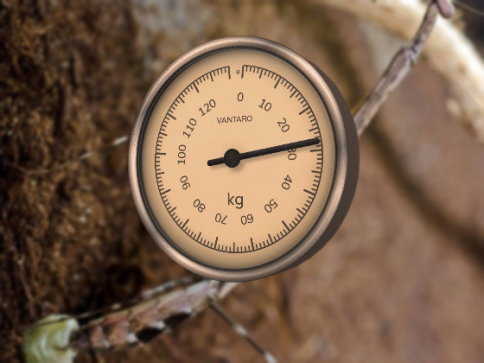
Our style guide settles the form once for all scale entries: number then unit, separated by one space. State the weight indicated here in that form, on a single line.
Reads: 28 kg
